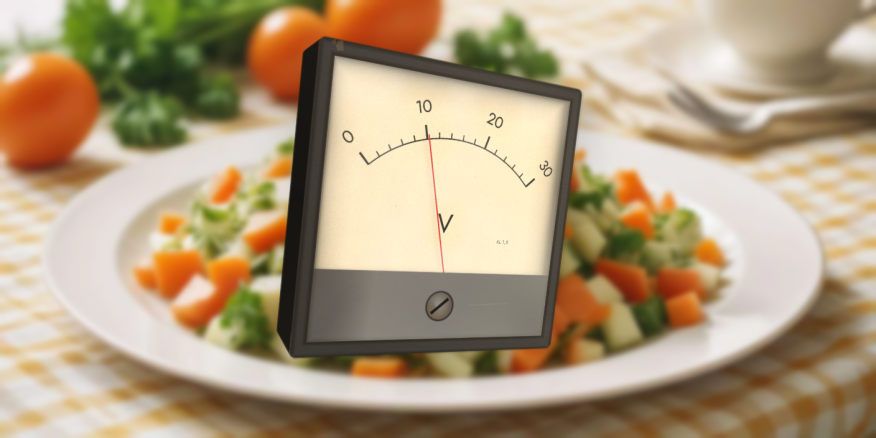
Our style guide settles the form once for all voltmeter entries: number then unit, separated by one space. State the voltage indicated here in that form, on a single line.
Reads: 10 V
